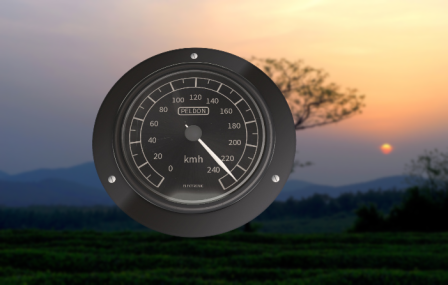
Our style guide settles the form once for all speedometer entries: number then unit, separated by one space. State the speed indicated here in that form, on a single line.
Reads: 230 km/h
